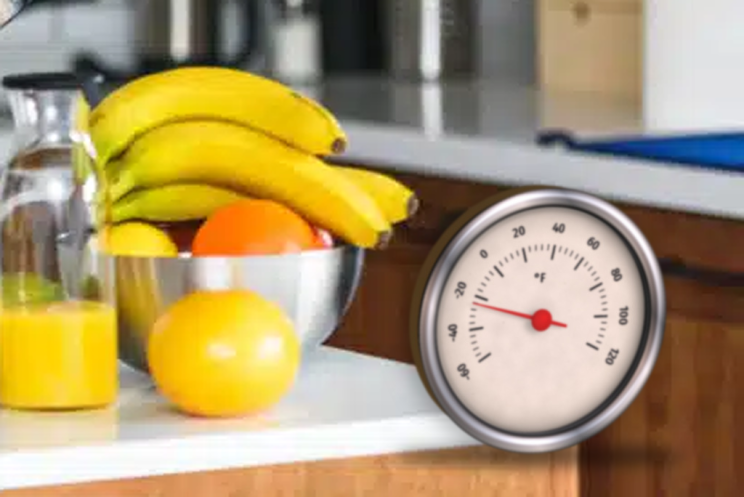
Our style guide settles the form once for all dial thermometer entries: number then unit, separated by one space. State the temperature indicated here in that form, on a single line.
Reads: -24 °F
